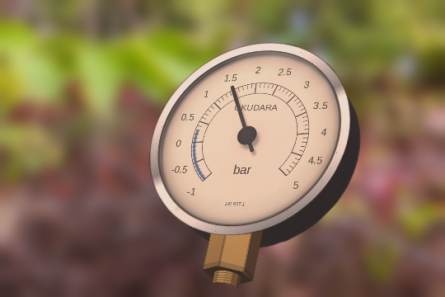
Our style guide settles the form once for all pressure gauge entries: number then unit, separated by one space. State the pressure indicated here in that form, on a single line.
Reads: 1.5 bar
